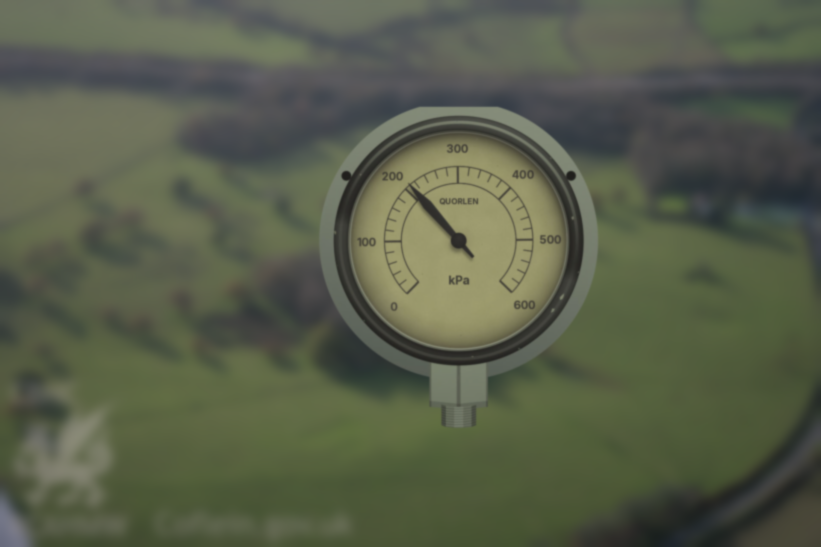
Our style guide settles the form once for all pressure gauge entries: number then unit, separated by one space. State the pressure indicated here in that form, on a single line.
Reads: 210 kPa
